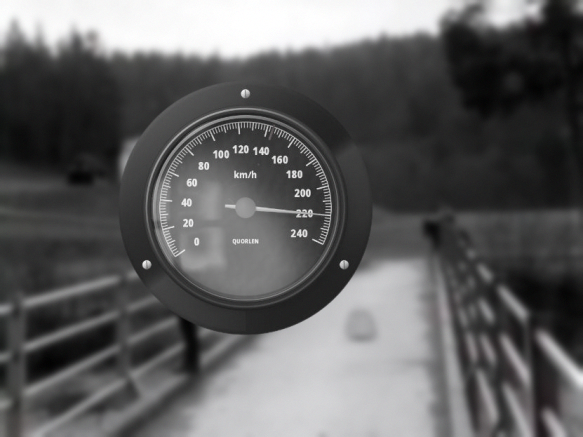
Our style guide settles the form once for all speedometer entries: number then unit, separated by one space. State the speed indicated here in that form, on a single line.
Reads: 220 km/h
